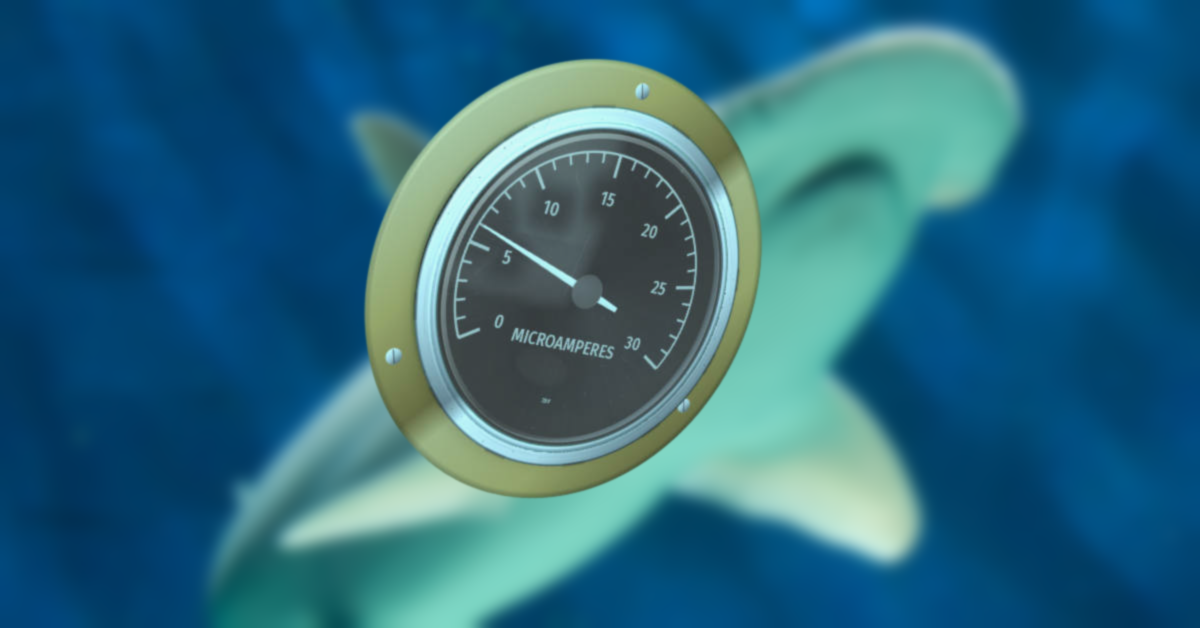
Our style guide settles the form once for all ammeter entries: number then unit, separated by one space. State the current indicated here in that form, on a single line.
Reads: 6 µA
